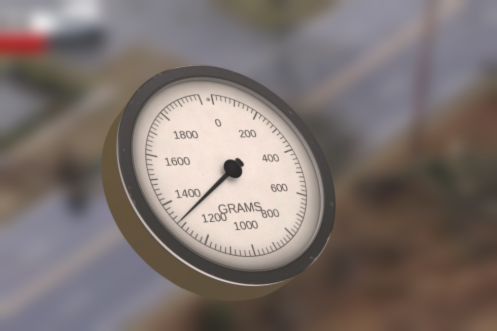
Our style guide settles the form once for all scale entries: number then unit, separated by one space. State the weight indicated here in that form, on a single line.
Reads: 1320 g
